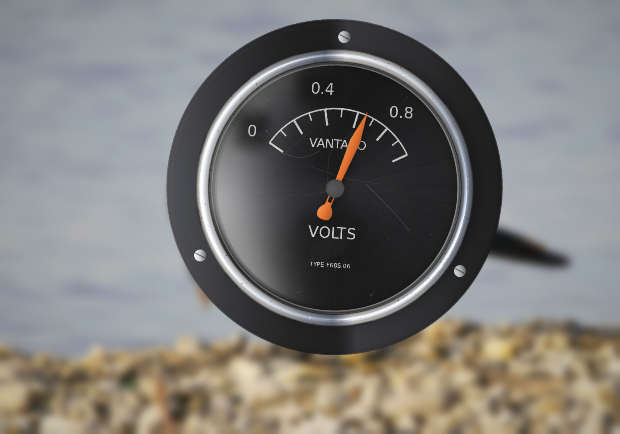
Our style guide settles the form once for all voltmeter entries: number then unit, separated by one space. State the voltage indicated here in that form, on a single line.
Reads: 0.65 V
